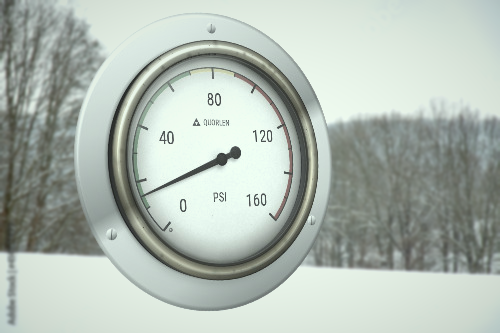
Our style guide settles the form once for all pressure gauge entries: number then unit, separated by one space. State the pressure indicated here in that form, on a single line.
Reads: 15 psi
